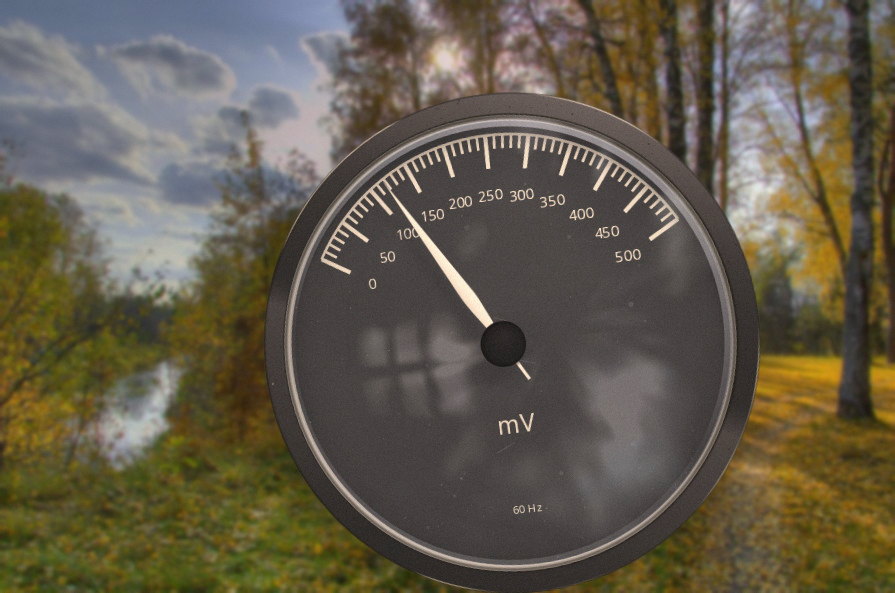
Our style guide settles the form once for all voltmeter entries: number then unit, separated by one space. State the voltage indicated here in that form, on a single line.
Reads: 120 mV
